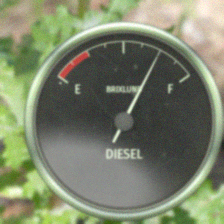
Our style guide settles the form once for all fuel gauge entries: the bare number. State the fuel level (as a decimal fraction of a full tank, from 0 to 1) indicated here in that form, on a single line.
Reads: 0.75
